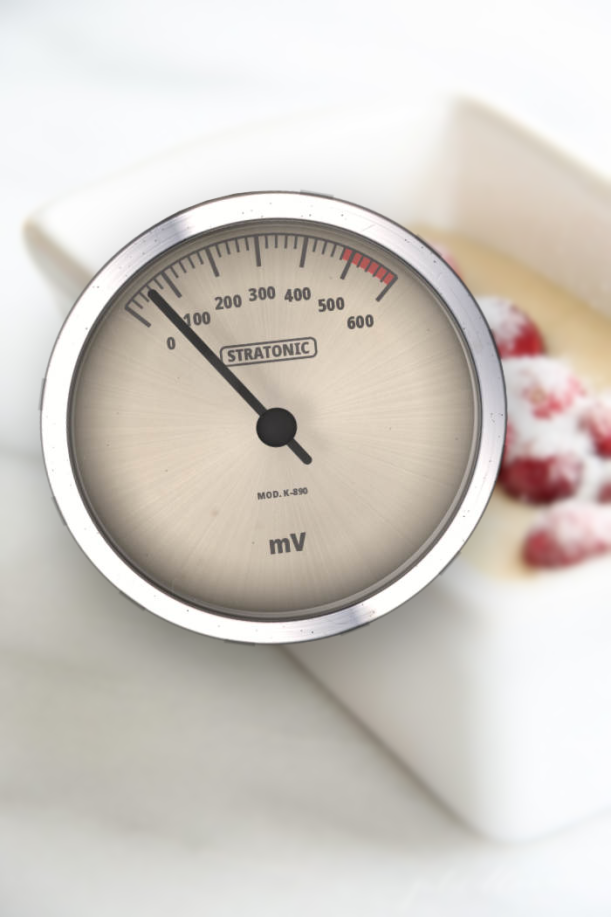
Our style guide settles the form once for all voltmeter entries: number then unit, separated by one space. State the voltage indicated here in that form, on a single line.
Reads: 60 mV
